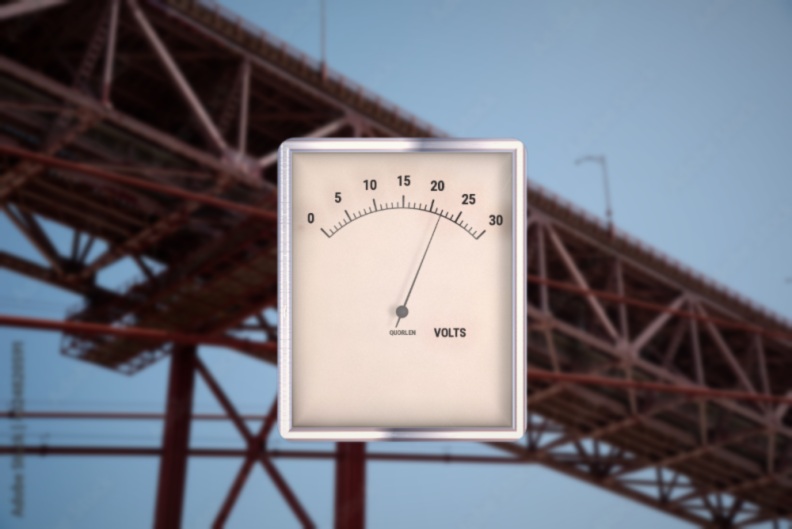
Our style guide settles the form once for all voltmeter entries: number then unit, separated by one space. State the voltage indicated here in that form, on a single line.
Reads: 22 V
